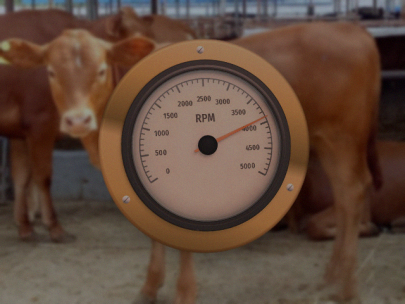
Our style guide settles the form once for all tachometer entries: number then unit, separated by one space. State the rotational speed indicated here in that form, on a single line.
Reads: 3900 rpm
